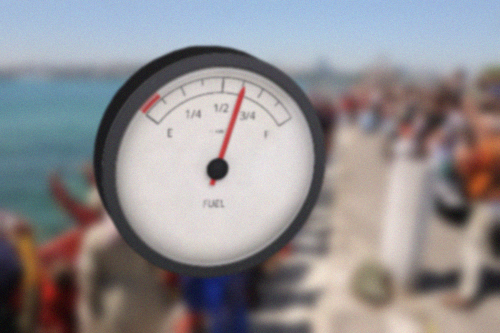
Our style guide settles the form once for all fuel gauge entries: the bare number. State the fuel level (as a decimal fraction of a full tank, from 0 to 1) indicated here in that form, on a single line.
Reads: 0.625
